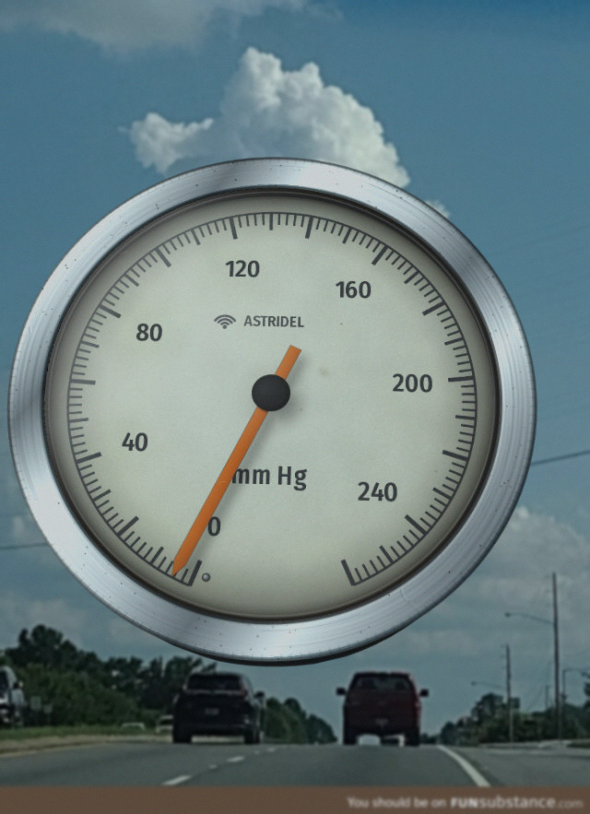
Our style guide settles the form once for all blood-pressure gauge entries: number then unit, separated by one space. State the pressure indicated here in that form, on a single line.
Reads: 4 mmHg
